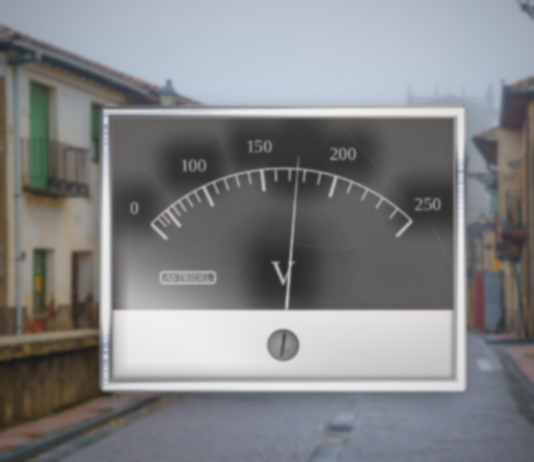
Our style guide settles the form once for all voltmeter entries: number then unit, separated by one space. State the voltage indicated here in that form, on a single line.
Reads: 175 V
